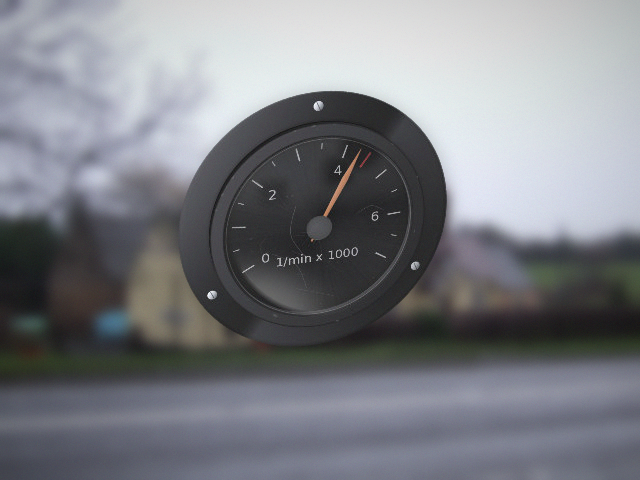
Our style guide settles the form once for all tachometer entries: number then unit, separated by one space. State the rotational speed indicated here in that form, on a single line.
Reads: 4250 rpm
